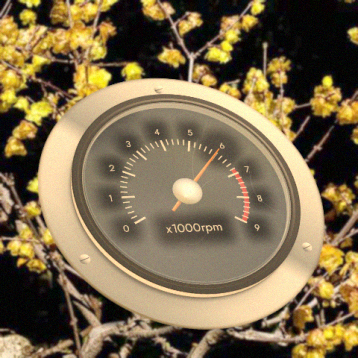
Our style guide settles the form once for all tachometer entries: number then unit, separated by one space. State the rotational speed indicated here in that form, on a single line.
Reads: 6000 rpm
